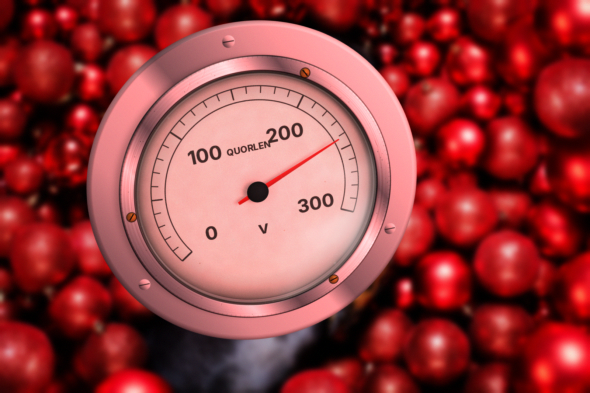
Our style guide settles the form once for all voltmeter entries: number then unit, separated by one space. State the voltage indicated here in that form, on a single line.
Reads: 240 V
